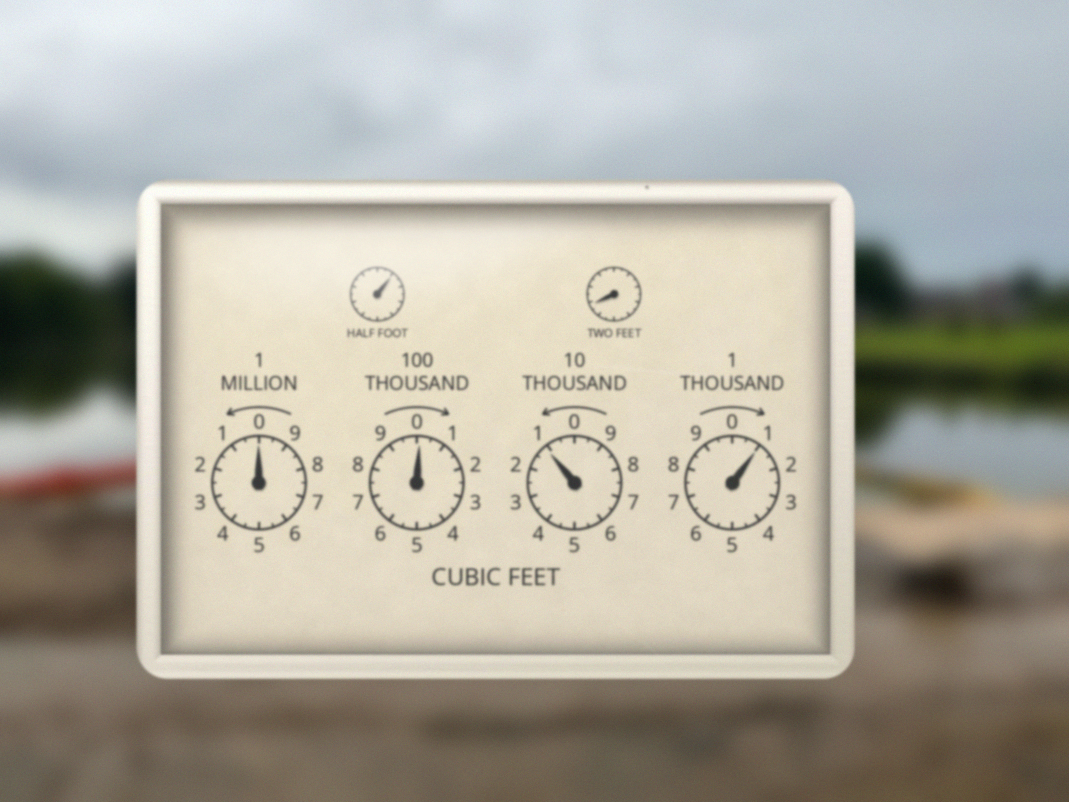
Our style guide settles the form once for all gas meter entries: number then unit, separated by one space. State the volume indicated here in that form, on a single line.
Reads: 1100 ft³
